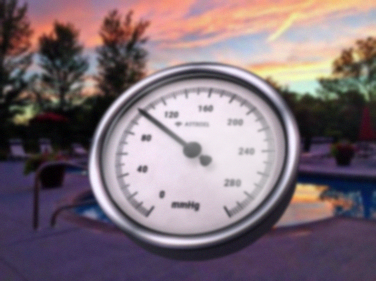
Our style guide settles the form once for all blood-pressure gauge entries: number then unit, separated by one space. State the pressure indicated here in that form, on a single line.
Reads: 100 mmHg
